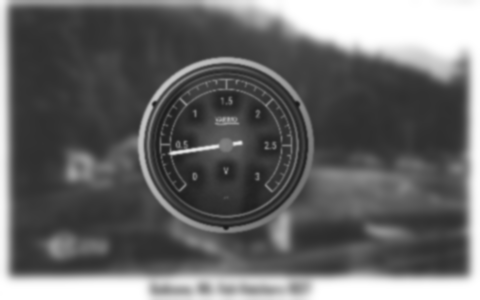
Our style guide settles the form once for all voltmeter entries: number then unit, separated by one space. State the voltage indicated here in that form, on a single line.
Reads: 0.4 V
